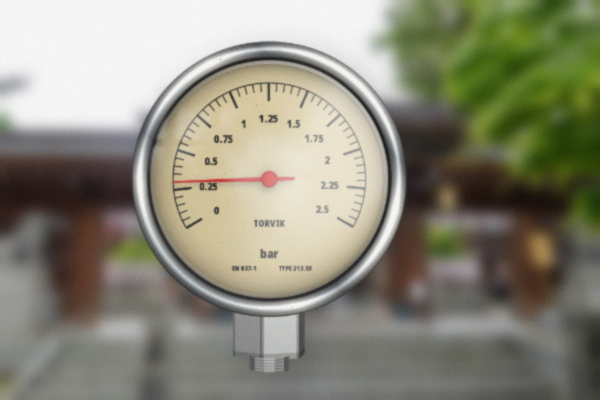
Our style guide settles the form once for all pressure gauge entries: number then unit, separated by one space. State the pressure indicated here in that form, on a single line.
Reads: 0.3 bar
